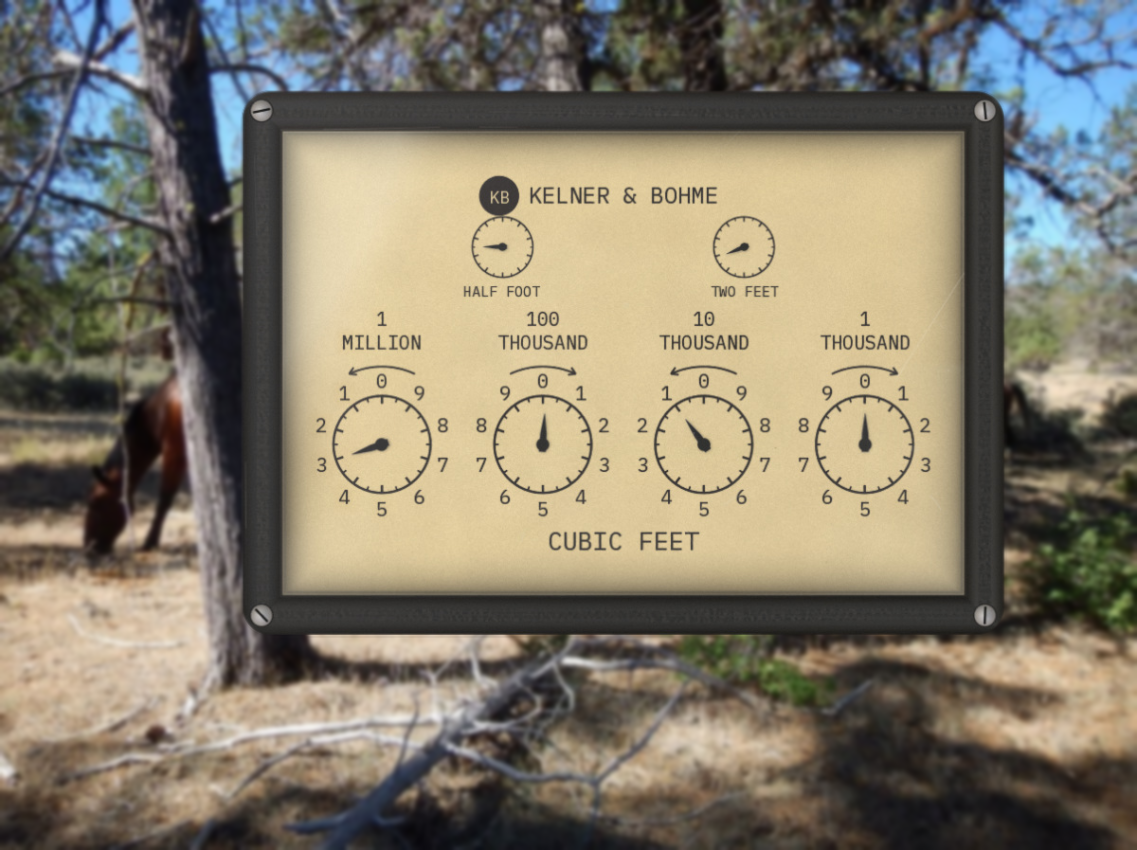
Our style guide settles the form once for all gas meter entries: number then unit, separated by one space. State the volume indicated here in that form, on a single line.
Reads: 301000 ft³
